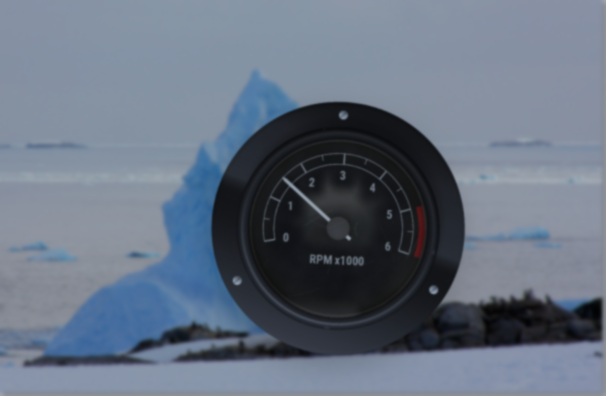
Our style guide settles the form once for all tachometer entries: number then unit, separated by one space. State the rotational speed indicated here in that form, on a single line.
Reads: 1500 rpm
